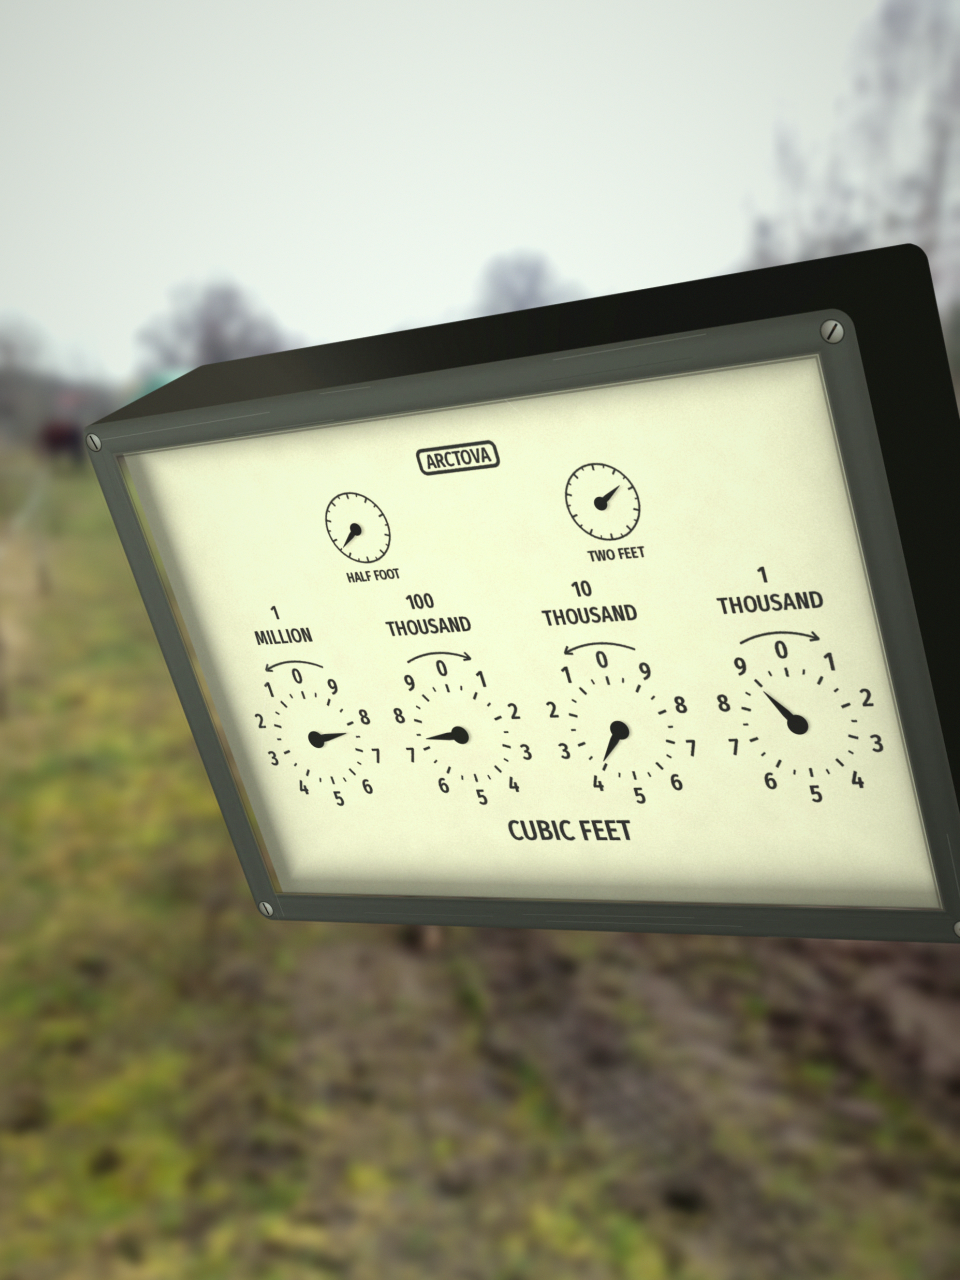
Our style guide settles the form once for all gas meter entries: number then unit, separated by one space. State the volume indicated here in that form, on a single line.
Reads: 773900 ft³
